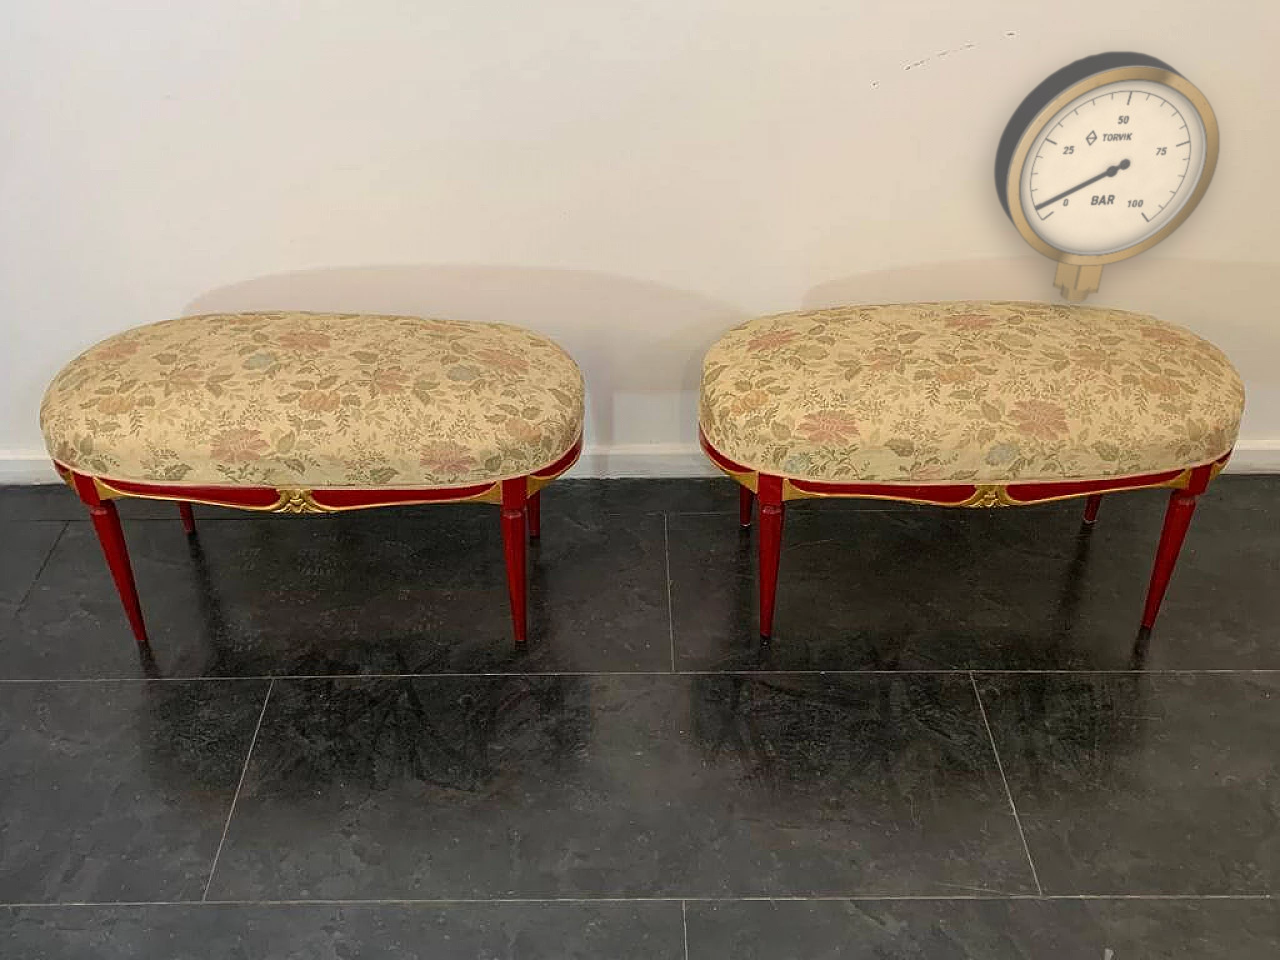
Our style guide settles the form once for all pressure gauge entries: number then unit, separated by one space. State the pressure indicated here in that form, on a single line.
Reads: 5 bar
